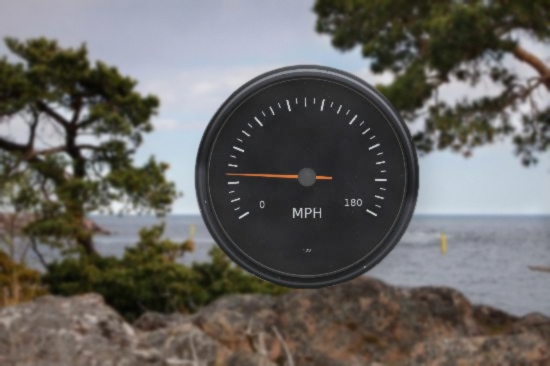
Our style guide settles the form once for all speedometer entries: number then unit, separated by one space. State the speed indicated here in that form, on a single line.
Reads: 25 mph
